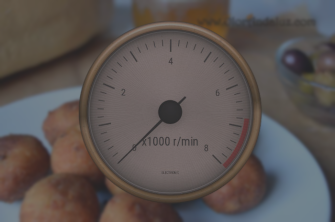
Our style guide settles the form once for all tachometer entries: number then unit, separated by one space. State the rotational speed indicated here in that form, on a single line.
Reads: 0 rpm
